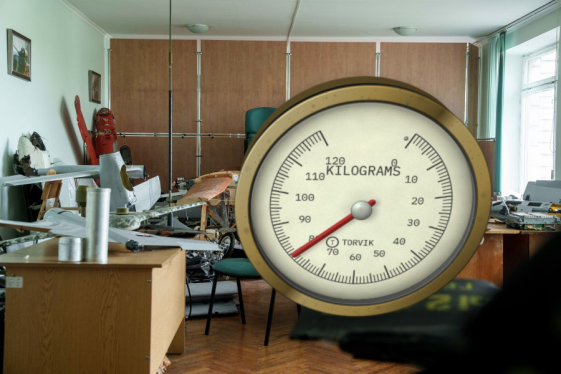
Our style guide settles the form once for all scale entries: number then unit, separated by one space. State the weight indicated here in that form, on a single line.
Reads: 80 kg
